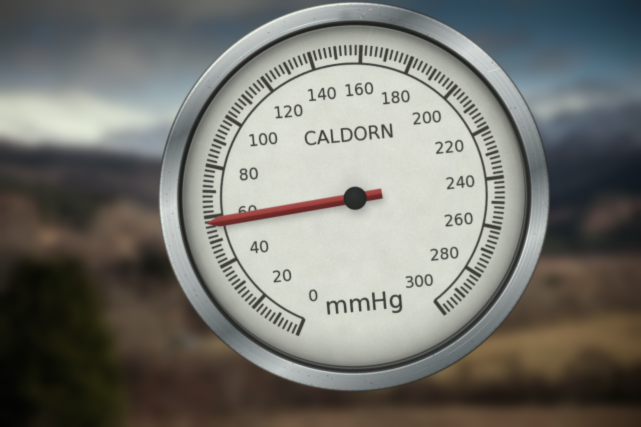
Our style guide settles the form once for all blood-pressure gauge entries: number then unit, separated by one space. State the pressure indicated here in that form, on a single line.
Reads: 58 mmHg
